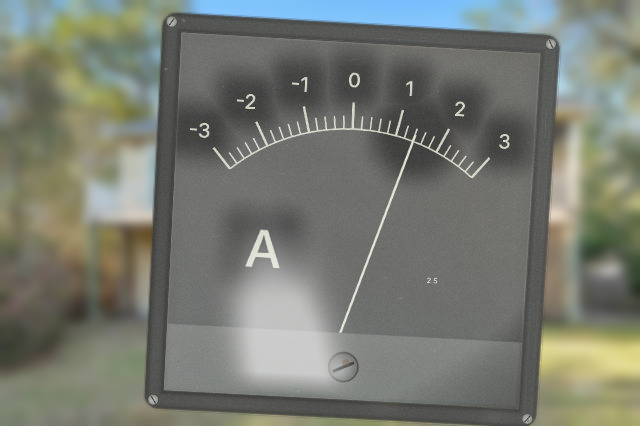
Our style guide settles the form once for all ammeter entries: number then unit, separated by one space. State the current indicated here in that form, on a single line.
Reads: 1.4 A
